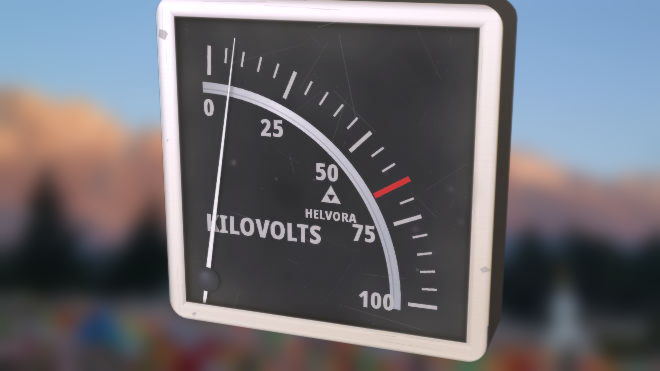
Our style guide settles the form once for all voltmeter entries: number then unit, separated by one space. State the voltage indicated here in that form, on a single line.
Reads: 7.5 kV
